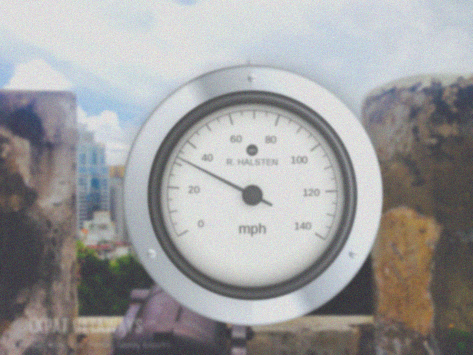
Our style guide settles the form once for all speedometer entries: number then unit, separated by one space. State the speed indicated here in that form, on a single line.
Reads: 32.5 mph
